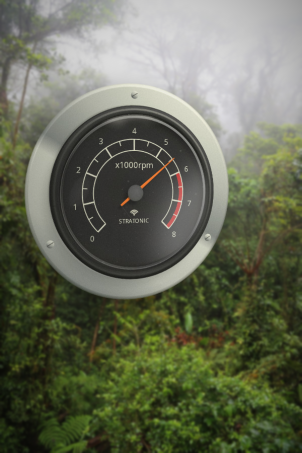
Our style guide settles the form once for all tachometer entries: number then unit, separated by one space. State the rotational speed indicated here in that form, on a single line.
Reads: 5500 rpm
